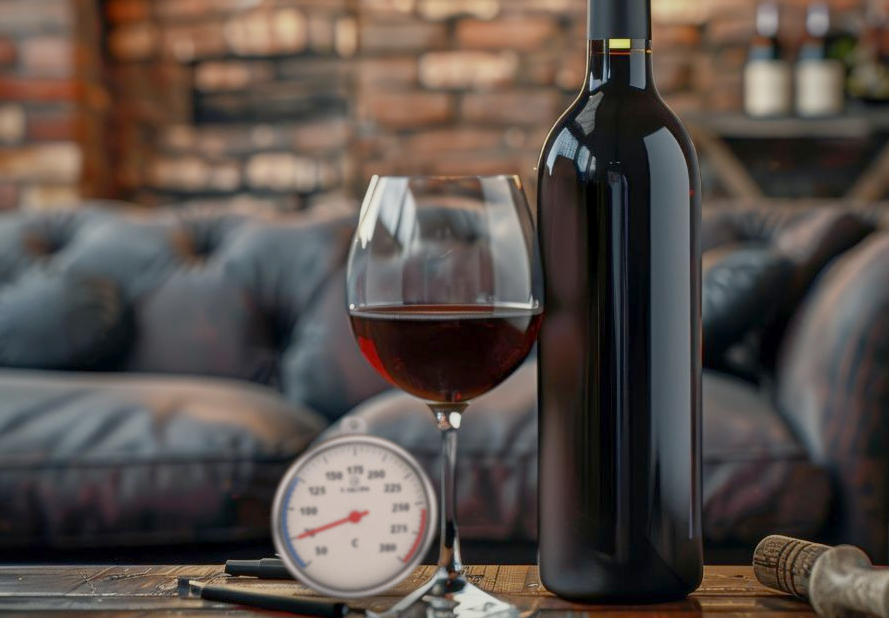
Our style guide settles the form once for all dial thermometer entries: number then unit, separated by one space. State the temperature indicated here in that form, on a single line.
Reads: 75 °C
